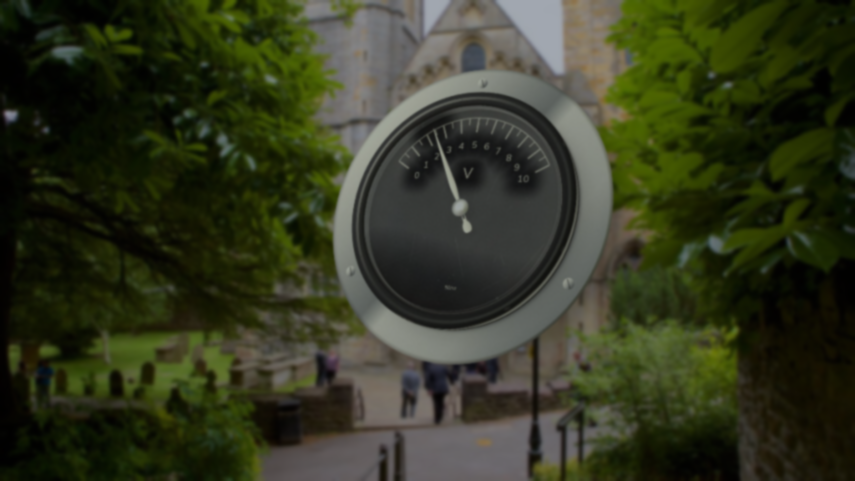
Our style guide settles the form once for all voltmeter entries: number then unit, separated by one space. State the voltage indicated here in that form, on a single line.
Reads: 2.5 V
